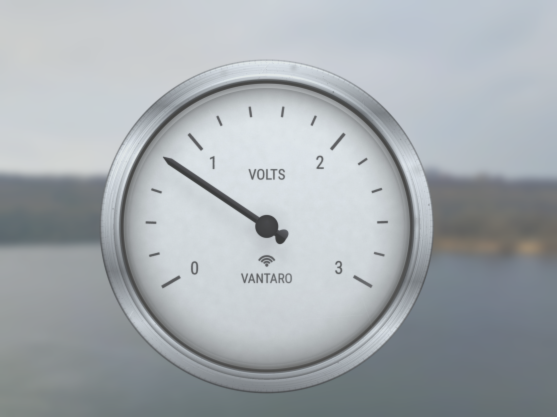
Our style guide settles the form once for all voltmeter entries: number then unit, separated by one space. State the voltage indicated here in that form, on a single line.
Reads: 0.8 V
